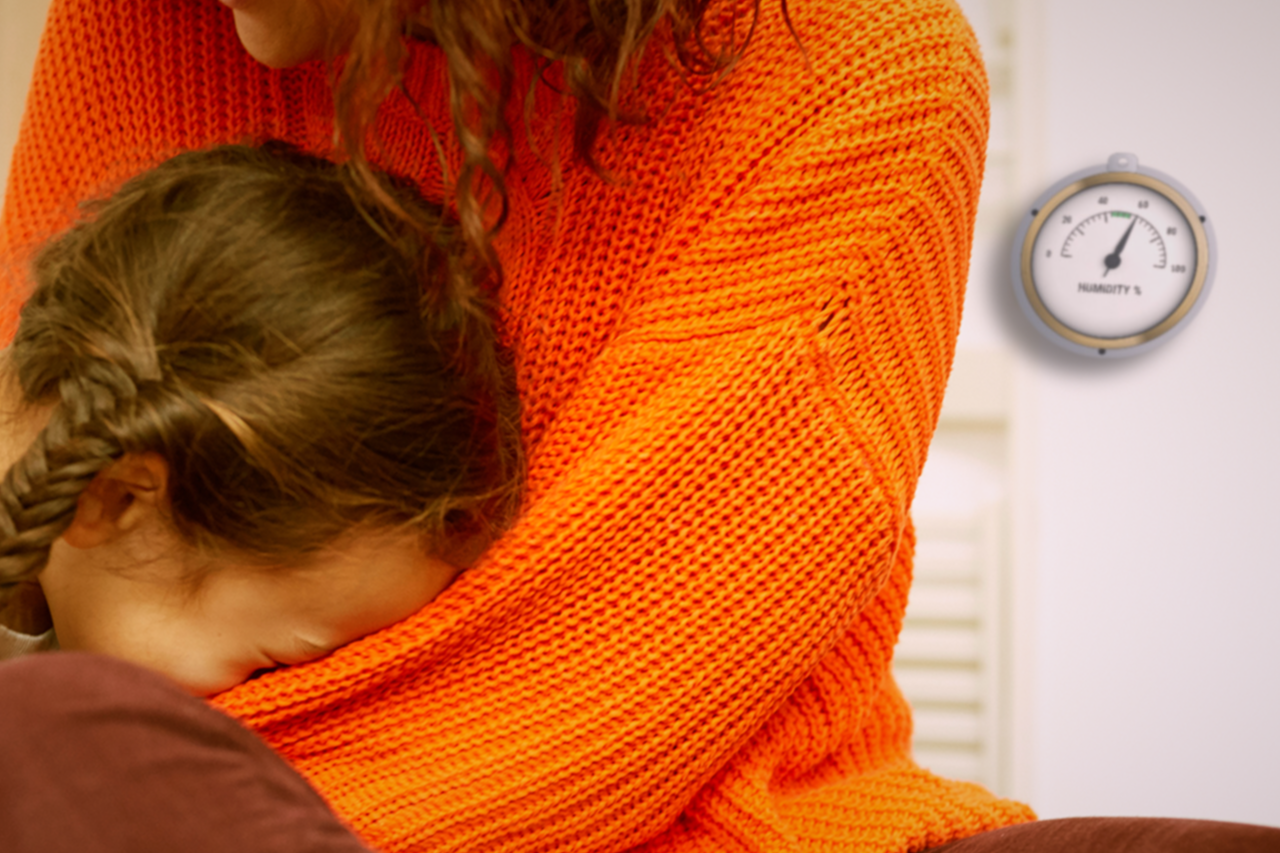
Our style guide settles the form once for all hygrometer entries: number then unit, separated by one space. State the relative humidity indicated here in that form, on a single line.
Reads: 60 %
